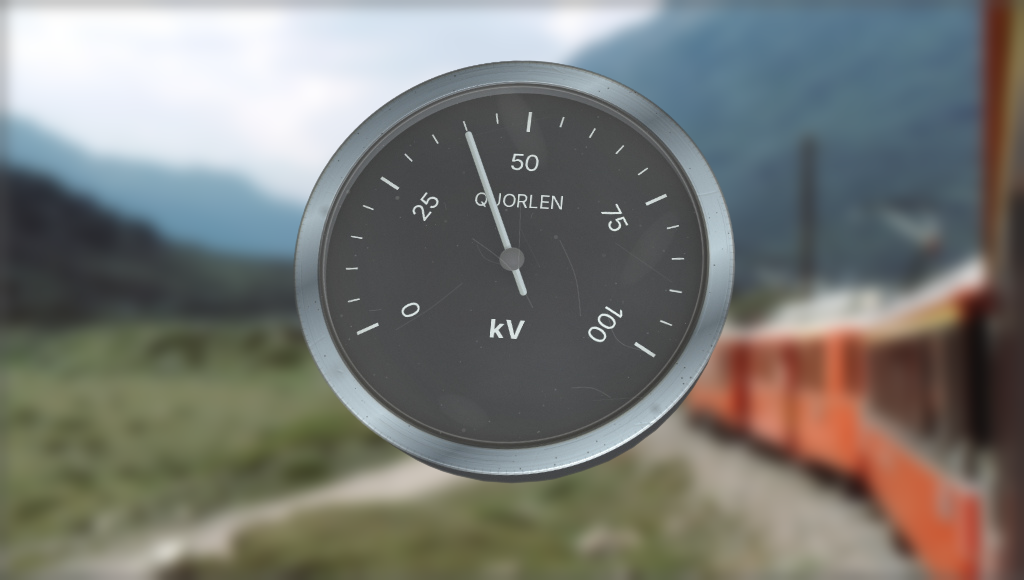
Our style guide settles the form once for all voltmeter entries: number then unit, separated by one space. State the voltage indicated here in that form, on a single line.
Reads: 40 kV
